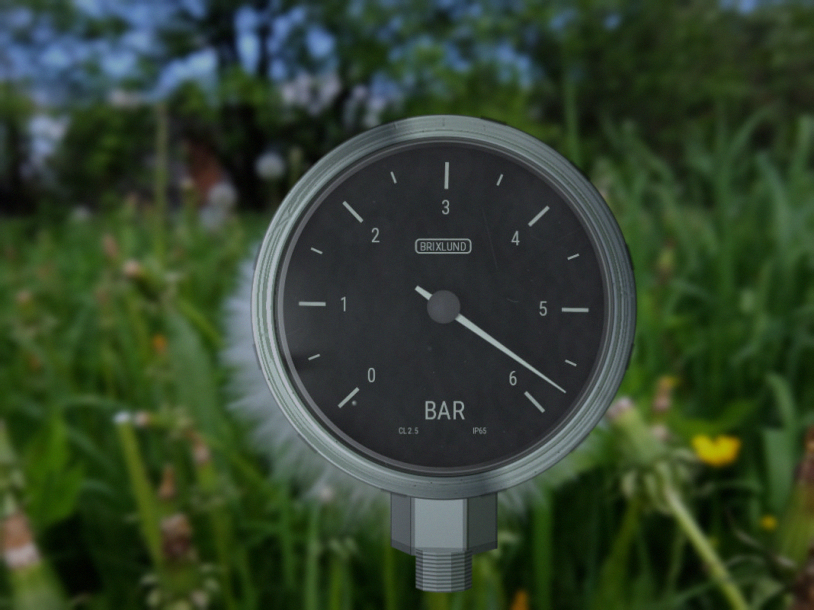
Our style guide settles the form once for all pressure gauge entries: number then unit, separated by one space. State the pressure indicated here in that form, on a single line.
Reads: 5.75 bar
